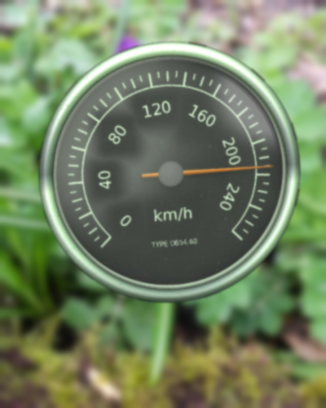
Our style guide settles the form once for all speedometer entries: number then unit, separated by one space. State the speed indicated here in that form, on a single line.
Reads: 215 km/h
